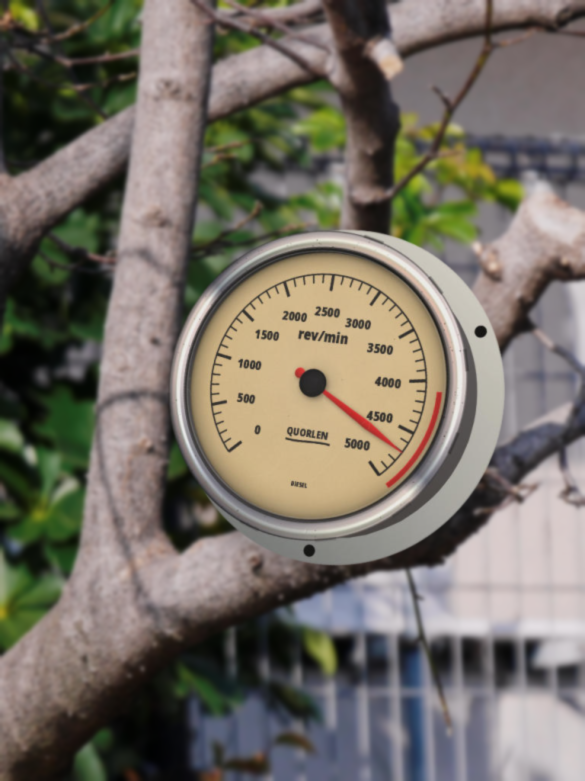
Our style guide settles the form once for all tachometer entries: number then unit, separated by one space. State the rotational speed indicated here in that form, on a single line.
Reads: 4700 rpm
